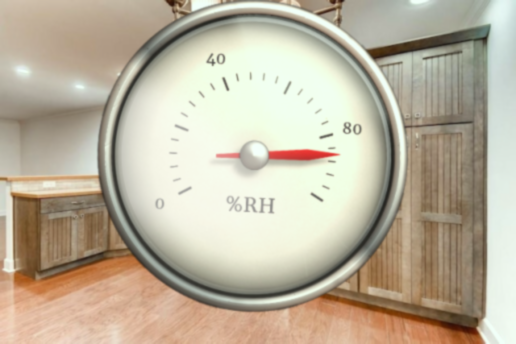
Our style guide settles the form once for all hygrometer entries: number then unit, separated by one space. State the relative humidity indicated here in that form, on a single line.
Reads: 86 %
